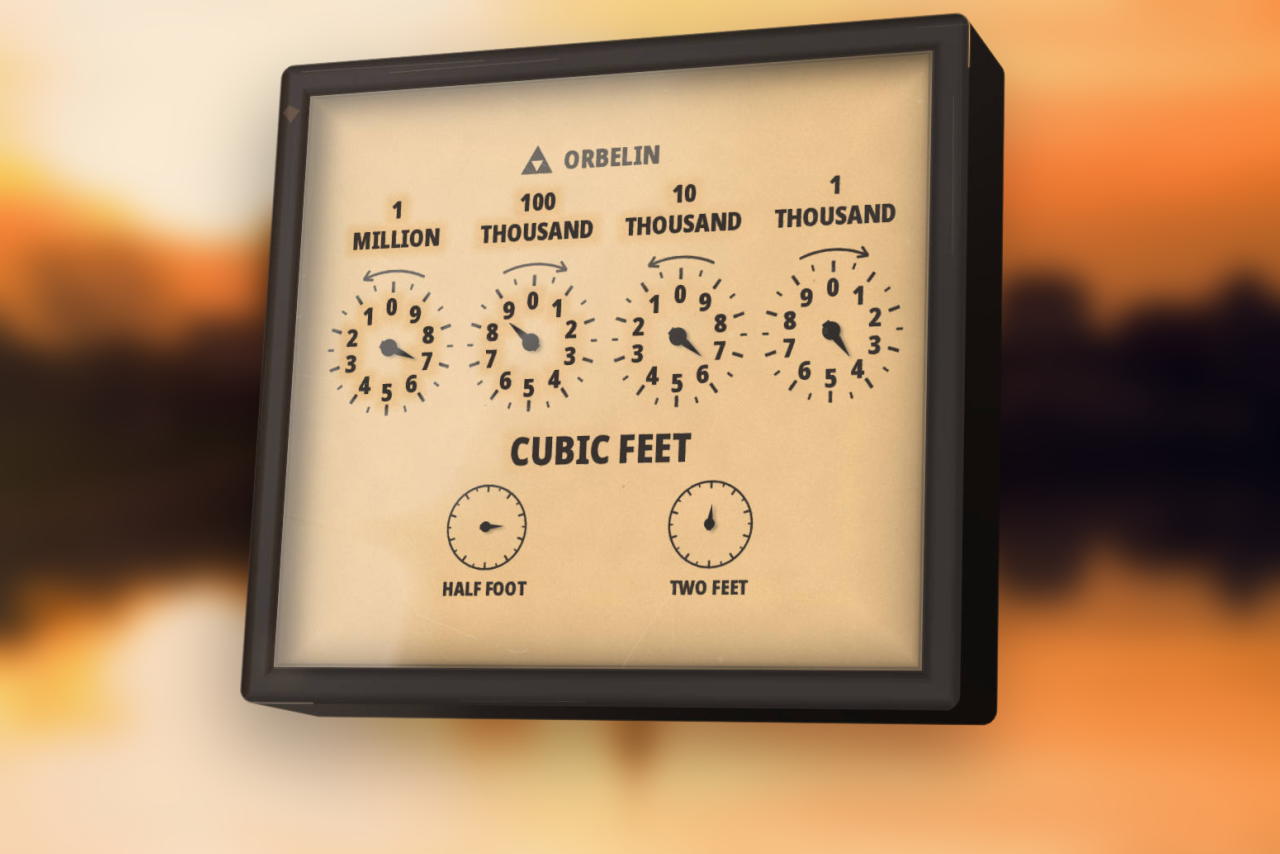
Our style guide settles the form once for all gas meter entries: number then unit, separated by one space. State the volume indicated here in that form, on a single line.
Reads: 686400 ft³
